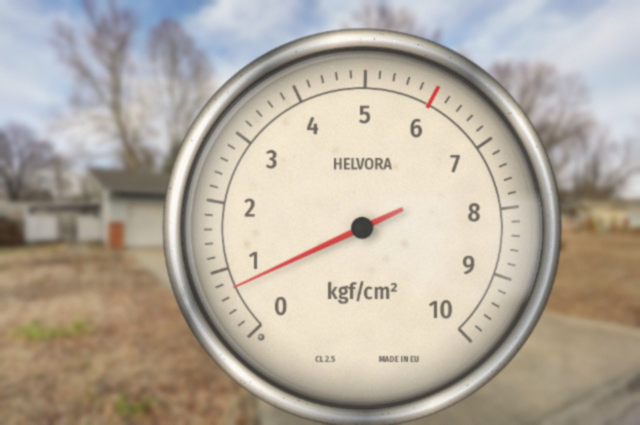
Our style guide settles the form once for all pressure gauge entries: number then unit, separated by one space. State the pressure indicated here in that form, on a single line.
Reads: 0.7 kg/cm²
